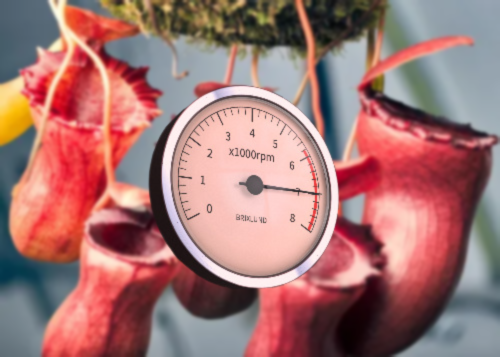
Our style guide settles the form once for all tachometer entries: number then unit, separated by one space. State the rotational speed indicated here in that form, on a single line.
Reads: 7000 rpm
